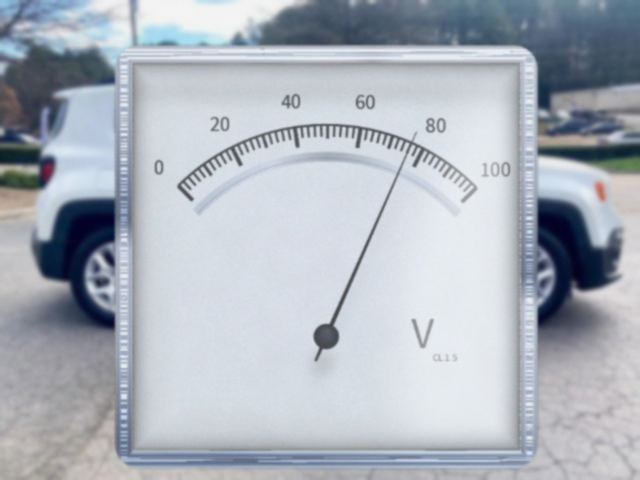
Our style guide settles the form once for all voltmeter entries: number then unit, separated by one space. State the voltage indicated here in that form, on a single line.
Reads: 76 V
